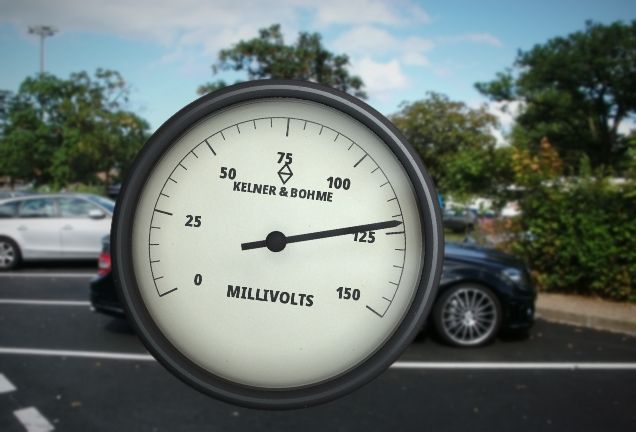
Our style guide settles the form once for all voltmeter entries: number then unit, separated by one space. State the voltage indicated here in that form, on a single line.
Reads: 122.5 mV
